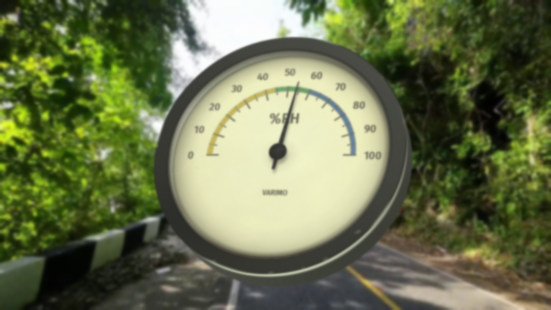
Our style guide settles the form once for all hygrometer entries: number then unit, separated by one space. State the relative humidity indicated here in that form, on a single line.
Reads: 55 %
